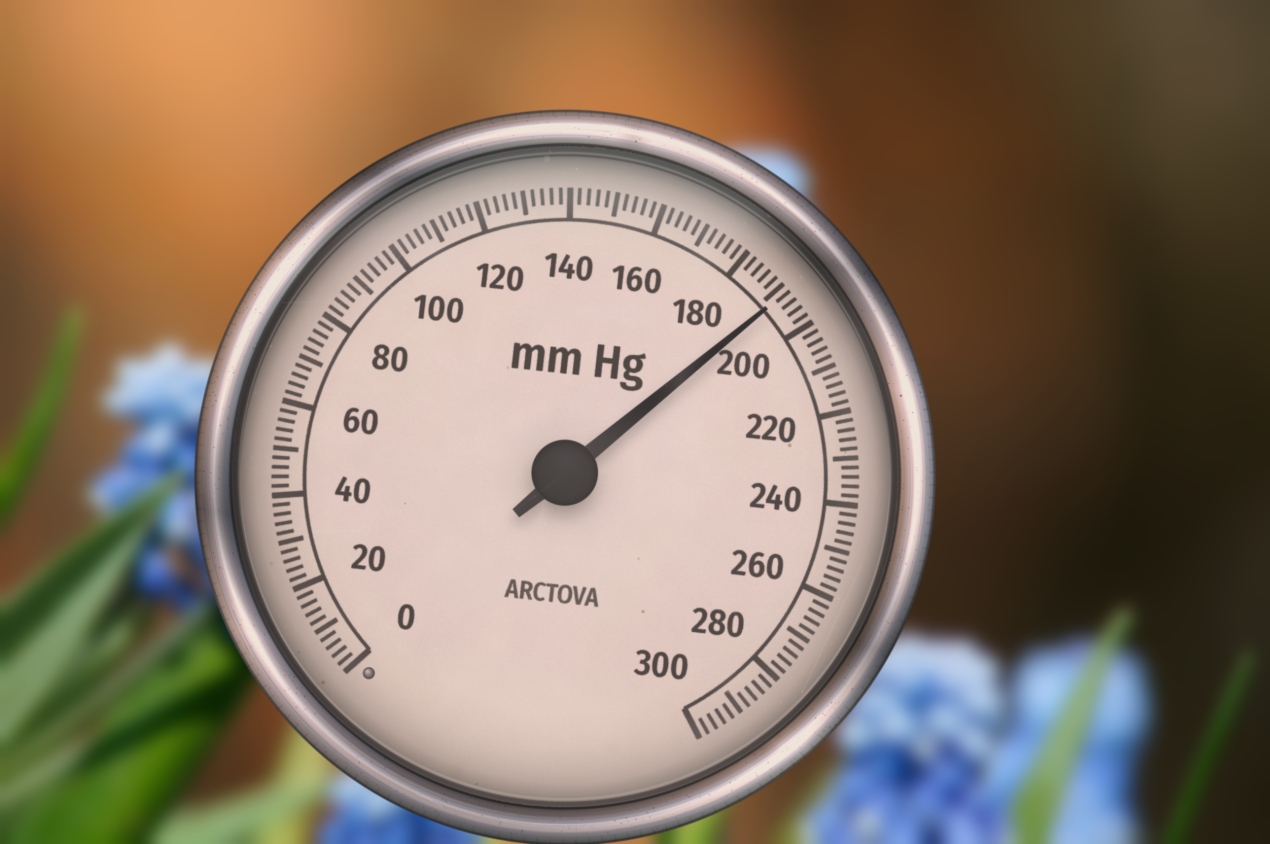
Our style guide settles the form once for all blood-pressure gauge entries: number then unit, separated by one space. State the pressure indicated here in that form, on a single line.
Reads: 192 mmHg
